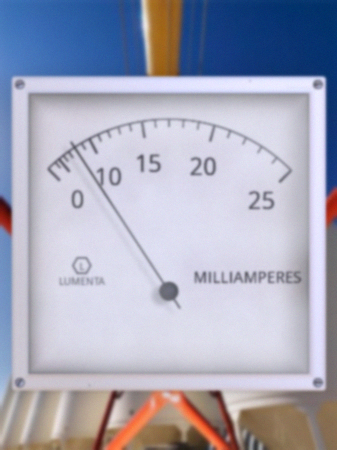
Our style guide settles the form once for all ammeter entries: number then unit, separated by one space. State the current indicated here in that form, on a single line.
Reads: 8 mA
